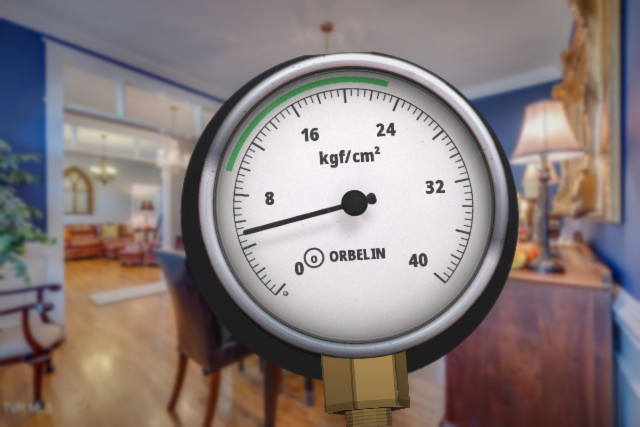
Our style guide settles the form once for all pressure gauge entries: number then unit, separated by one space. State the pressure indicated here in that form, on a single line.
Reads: 5 kg/cm²
